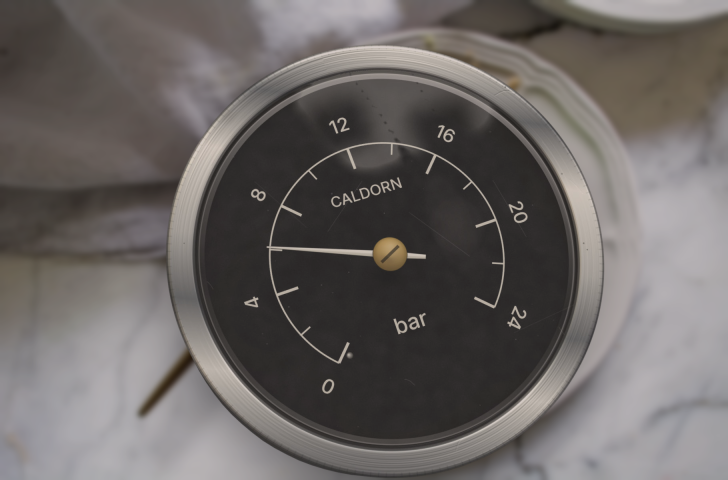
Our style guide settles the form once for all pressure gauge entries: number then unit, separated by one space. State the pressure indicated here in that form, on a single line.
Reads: 6 bar
